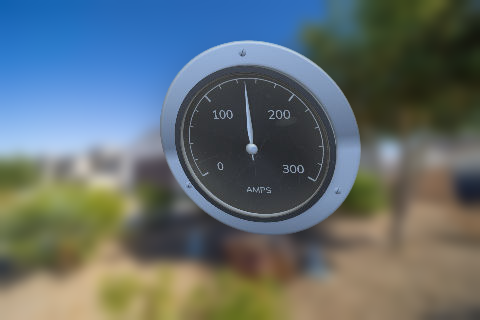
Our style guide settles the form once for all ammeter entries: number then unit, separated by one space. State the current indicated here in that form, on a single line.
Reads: 150 A
